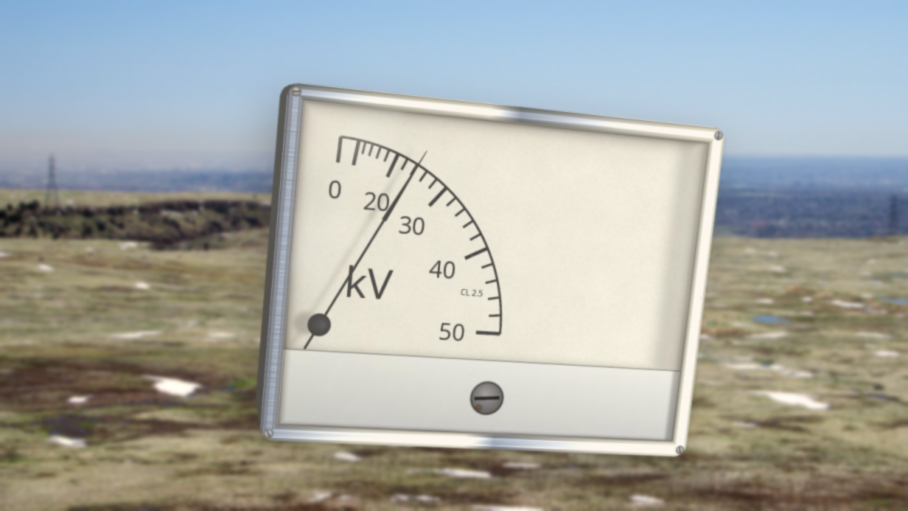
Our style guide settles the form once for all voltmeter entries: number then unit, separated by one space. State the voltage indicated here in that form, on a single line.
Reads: 24 kV
